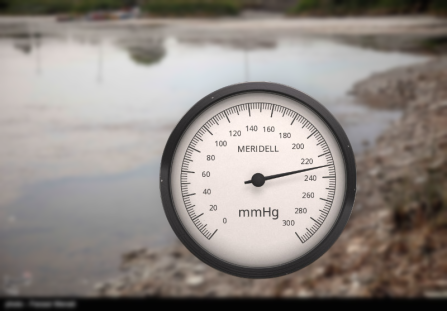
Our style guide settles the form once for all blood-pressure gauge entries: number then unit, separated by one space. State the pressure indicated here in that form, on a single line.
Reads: 230 mmHg
